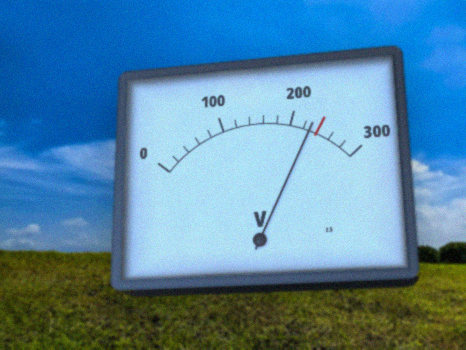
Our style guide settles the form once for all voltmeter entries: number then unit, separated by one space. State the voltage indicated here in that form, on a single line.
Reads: 230 V
